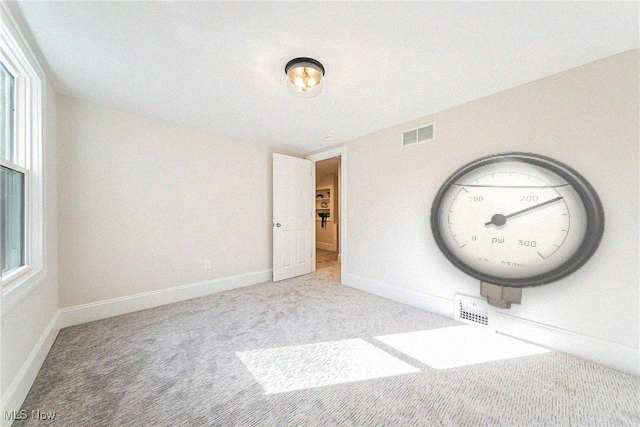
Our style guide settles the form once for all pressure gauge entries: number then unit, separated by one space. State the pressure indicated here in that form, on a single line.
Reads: 220 psi
